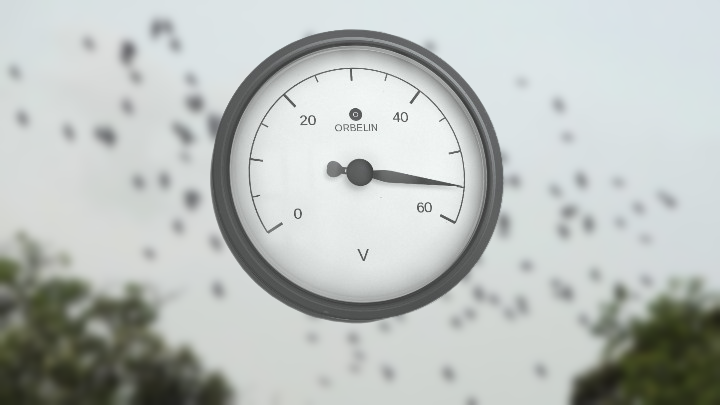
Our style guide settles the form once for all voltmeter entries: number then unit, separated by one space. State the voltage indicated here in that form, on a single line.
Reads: 55 V
